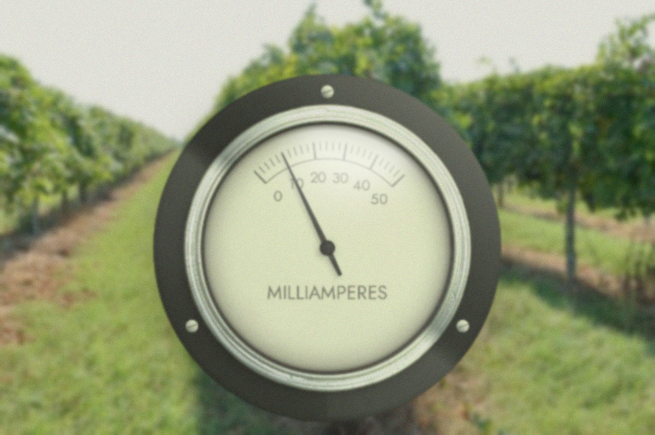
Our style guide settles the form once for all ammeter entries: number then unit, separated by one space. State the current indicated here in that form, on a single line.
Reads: 10 mA
